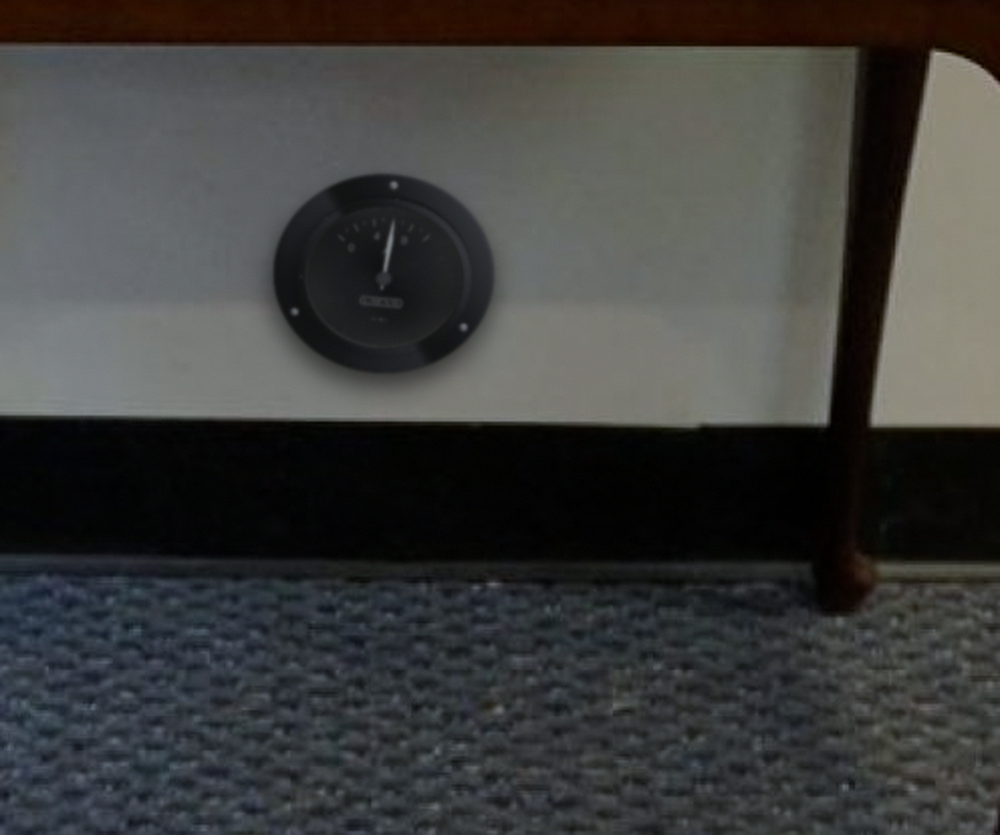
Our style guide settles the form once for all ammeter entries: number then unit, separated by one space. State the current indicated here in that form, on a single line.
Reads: 6 A
